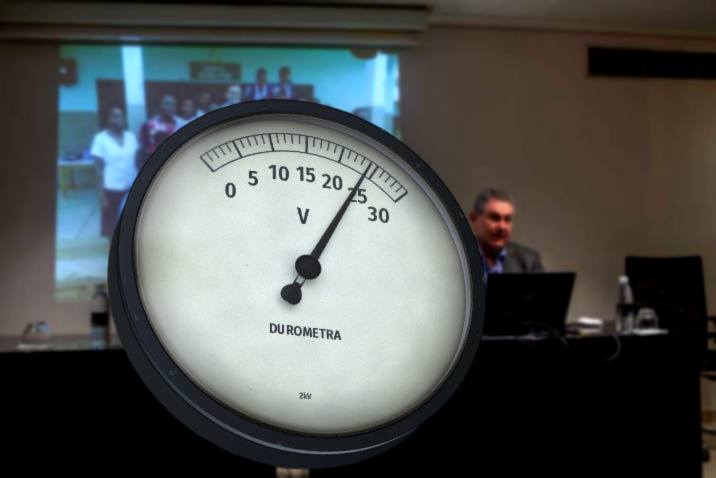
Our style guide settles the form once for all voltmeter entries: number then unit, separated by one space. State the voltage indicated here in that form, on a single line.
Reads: 24 V
